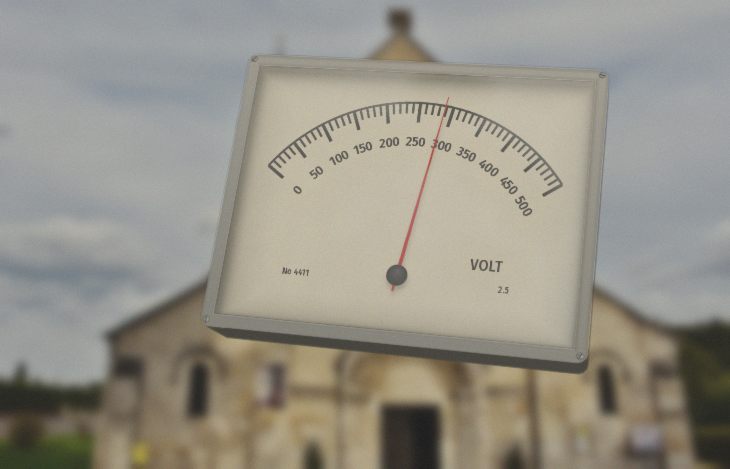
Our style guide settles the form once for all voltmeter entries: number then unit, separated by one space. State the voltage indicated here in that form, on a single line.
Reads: 290 V
